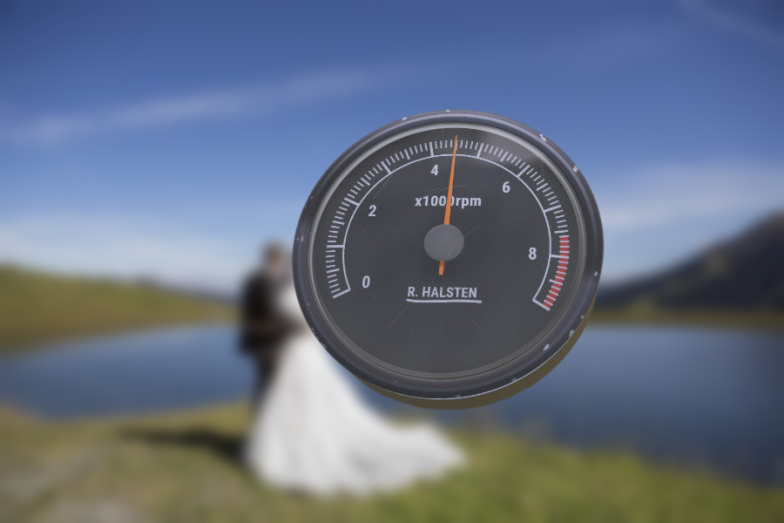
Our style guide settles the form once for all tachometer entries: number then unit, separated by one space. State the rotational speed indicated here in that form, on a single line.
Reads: 4500 rpm
